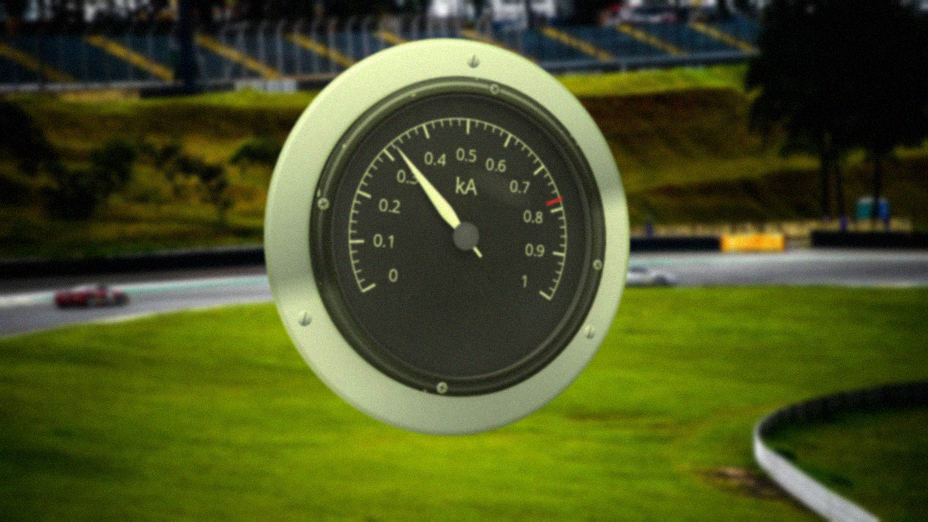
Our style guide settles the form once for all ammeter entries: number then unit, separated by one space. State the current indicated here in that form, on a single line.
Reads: 0.32 kA
